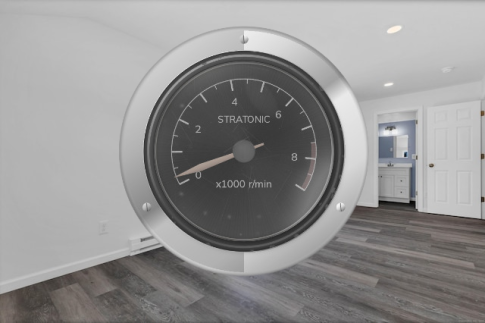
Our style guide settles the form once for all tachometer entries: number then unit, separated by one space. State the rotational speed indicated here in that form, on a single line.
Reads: 250 rpm
